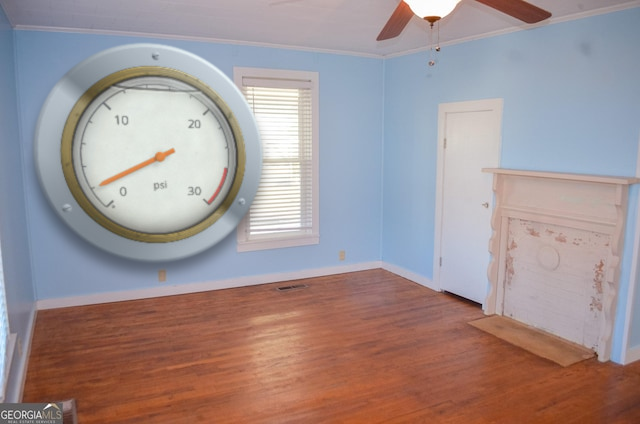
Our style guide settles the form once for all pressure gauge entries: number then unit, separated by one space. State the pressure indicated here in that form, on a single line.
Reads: 2 psi
